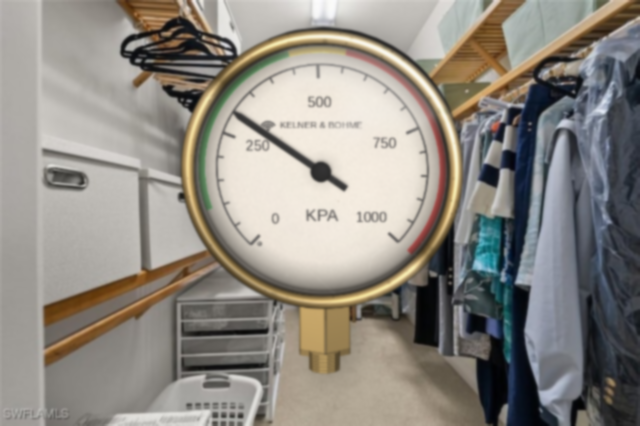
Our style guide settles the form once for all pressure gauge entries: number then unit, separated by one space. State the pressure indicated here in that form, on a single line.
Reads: 300 kPa
